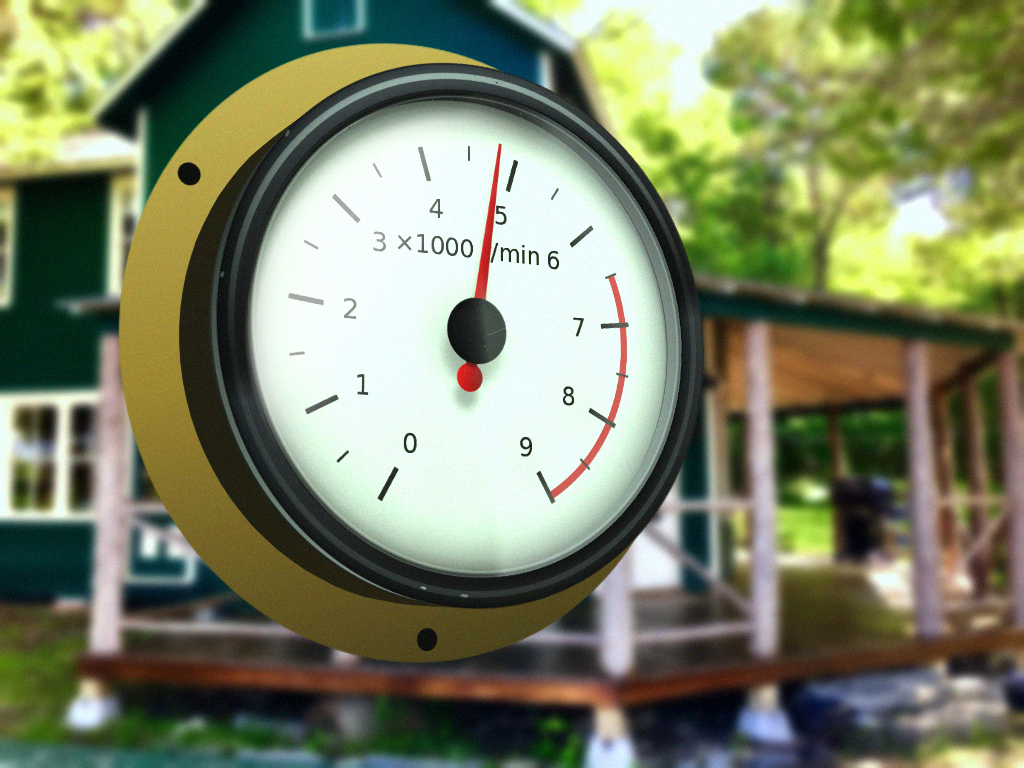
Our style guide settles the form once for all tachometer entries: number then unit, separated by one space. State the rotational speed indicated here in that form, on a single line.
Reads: 4750 rpm
